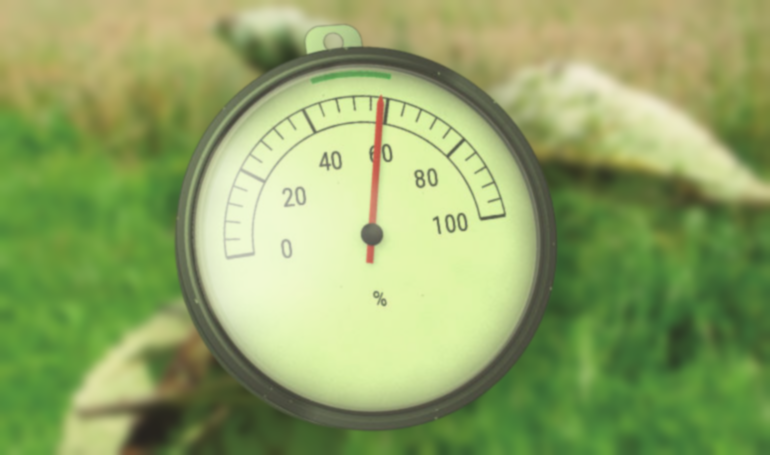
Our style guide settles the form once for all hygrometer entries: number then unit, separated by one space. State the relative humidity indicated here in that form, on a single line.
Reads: 58 %
